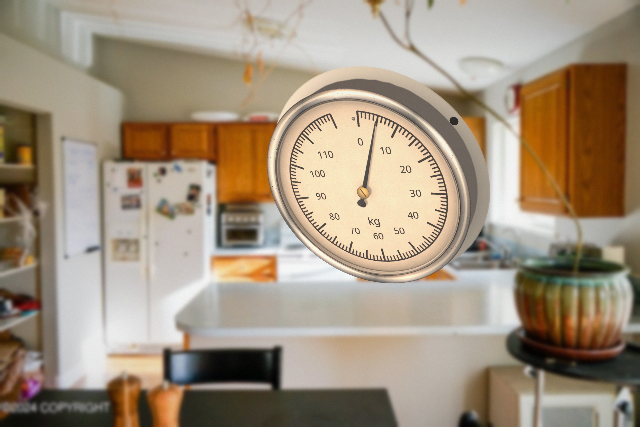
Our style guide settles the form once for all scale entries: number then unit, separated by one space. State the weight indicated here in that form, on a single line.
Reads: 5 kg
